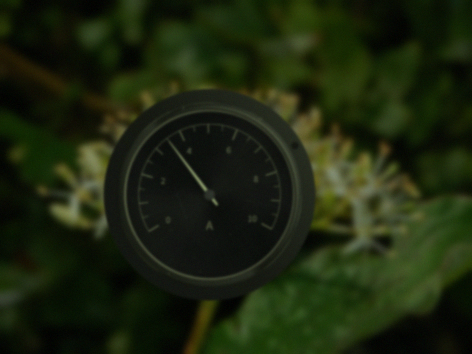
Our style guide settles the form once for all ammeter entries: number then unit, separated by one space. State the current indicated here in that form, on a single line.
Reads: 3.5 A
